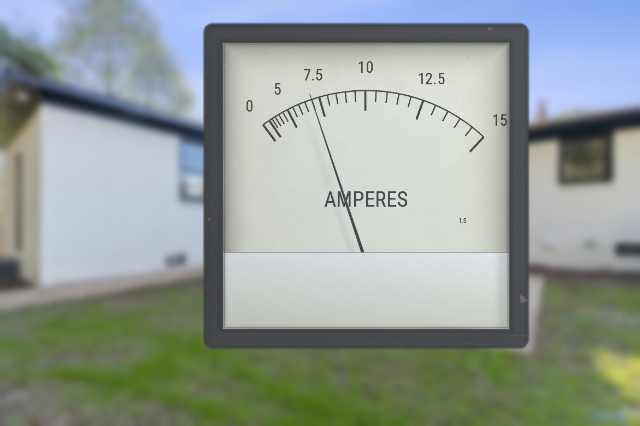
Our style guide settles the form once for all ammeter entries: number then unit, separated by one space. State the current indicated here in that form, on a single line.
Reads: 7 A
